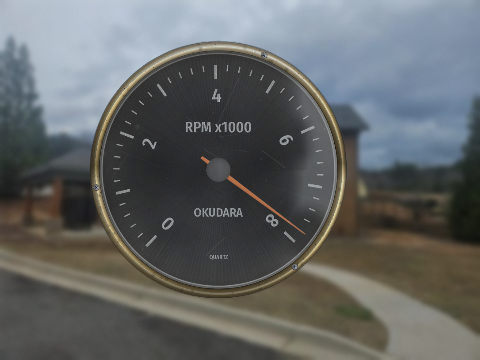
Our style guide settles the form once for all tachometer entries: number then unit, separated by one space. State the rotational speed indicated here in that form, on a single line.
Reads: 7800 rpm
